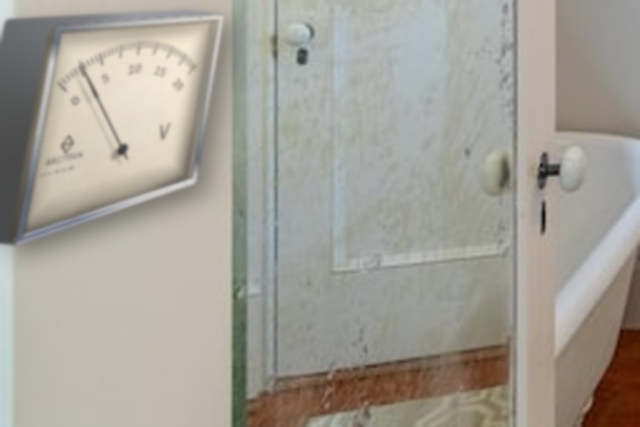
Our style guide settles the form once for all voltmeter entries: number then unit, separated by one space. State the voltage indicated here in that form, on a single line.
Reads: 2.5 V
